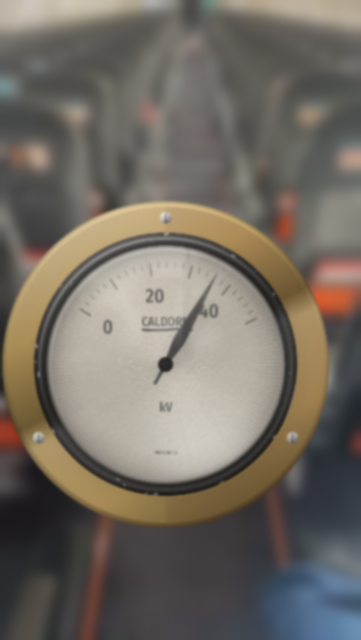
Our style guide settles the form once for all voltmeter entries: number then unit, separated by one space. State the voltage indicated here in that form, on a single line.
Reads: 36 kV
